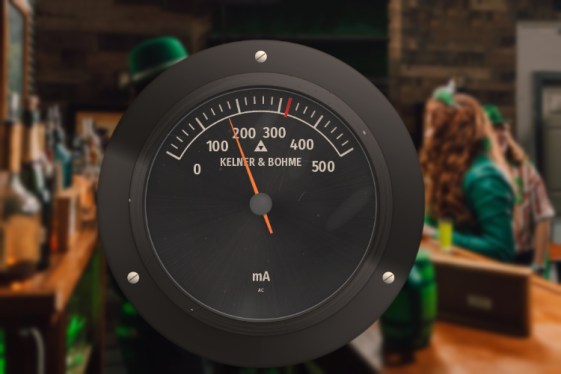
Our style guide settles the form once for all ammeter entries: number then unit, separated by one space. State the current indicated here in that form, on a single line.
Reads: 170 mA
